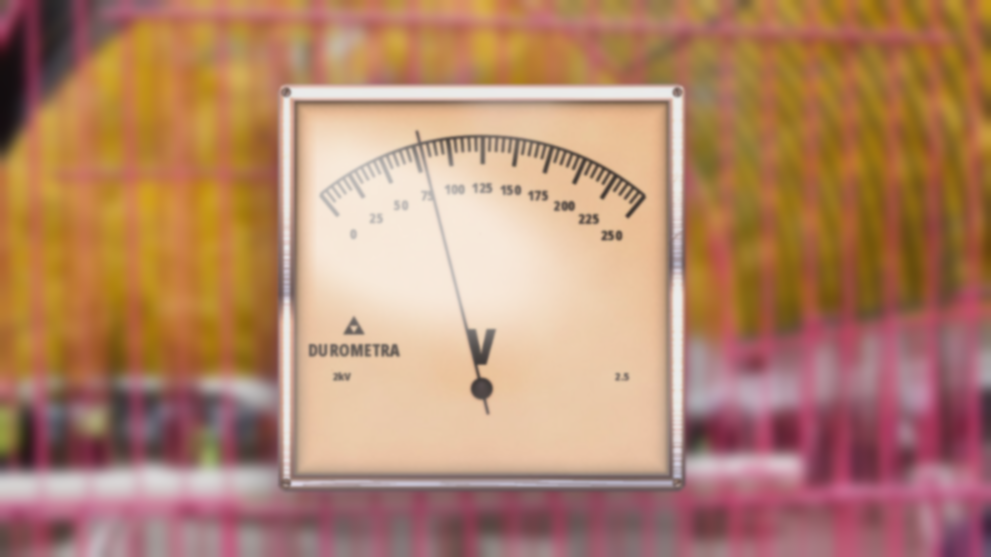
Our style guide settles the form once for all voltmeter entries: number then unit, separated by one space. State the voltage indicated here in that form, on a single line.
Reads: 80 V
